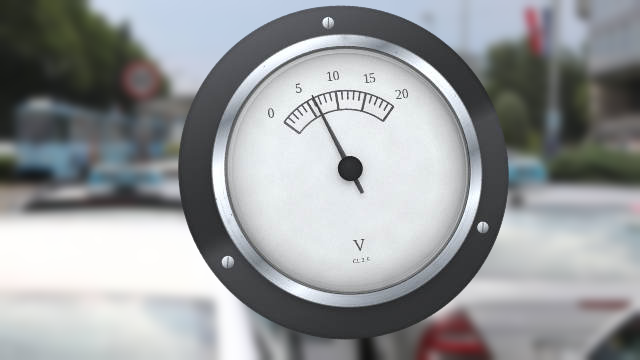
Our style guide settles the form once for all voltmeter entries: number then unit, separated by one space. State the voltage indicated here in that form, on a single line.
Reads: 6 V
